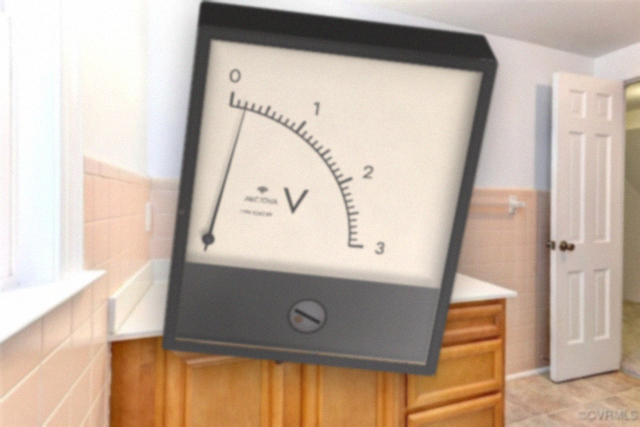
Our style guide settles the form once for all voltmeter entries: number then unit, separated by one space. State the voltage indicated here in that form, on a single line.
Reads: 0.2 V
